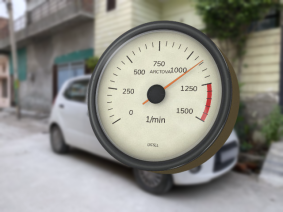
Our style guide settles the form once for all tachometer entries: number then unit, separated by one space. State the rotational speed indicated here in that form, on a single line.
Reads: 1100 rpm
